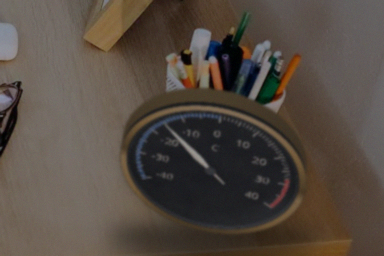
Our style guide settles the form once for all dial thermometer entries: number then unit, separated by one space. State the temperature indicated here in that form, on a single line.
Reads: -15 °C
